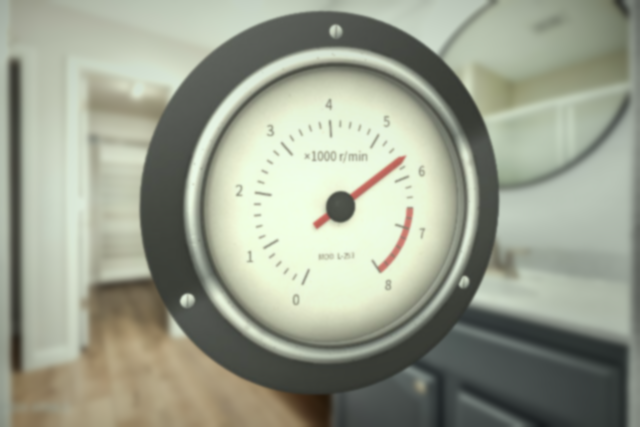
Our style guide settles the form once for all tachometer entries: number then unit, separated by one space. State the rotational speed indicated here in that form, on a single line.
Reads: 5600 rpm
